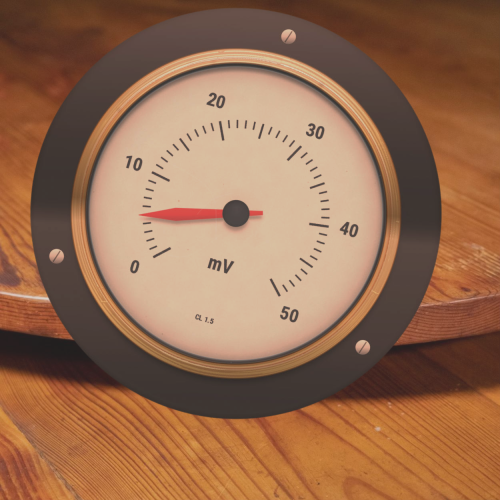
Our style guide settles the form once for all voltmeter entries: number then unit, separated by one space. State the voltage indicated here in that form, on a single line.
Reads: 5 mV
